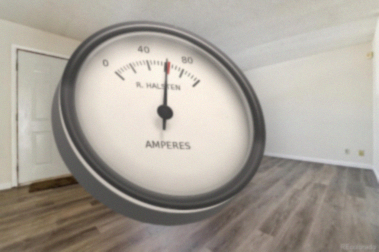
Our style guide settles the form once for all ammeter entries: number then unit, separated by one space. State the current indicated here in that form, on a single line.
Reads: 60 A
